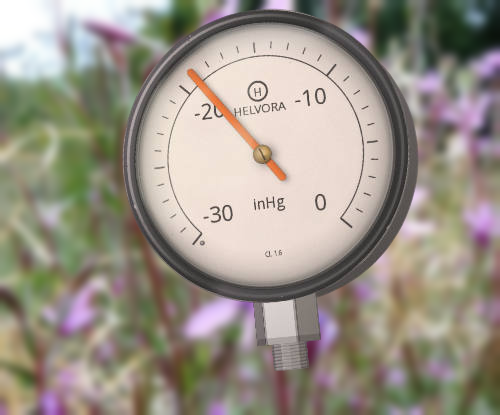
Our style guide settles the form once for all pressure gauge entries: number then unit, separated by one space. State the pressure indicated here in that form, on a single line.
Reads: -19 inHg
